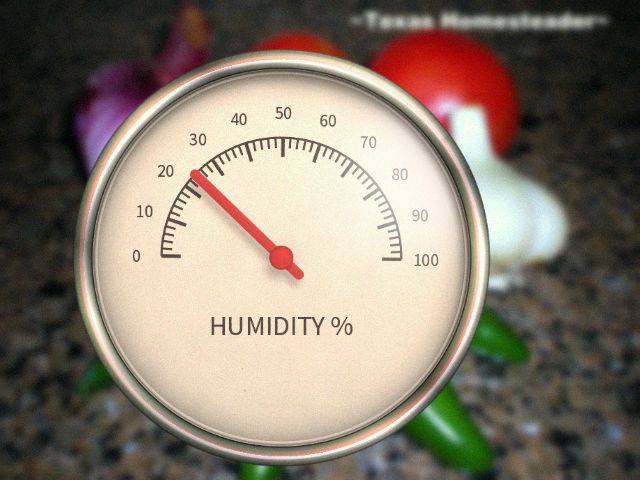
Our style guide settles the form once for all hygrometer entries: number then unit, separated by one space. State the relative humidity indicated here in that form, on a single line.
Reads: 24 %
